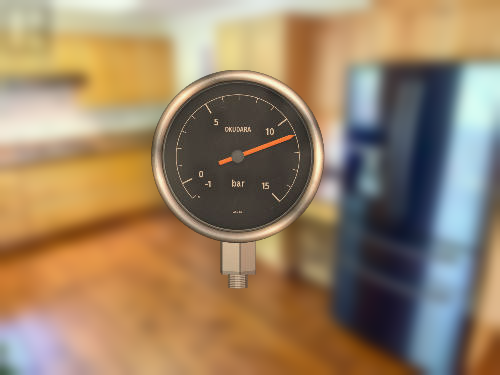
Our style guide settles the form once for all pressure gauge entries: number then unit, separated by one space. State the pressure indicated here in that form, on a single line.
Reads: 11 bar
